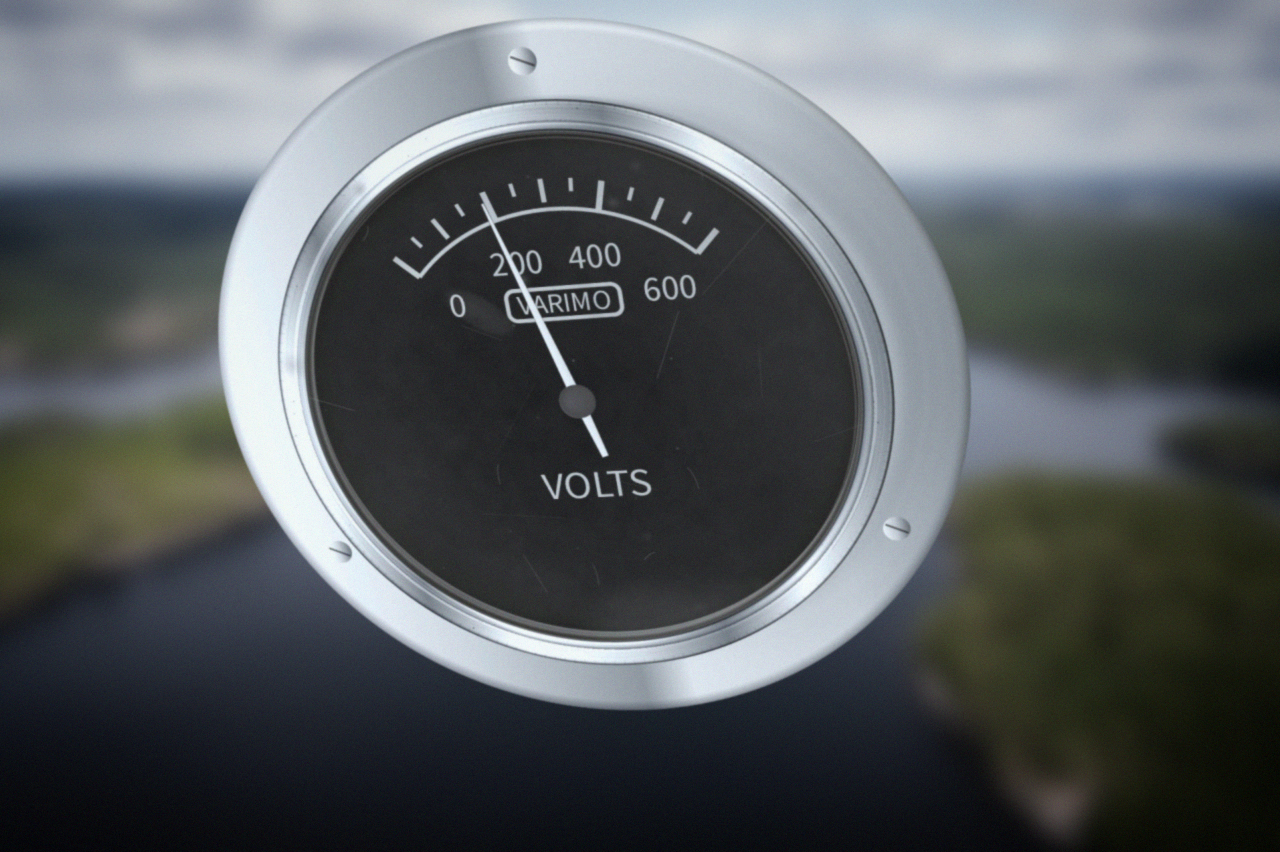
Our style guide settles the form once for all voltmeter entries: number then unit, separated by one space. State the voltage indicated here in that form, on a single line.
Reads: 200 V
